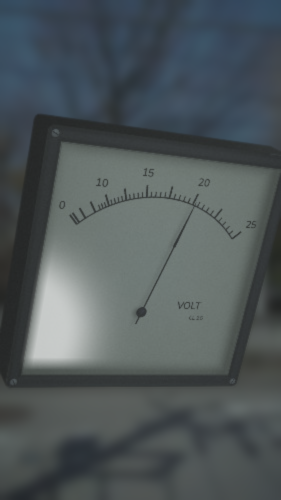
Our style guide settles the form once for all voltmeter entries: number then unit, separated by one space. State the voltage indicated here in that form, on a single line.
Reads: 20 V
